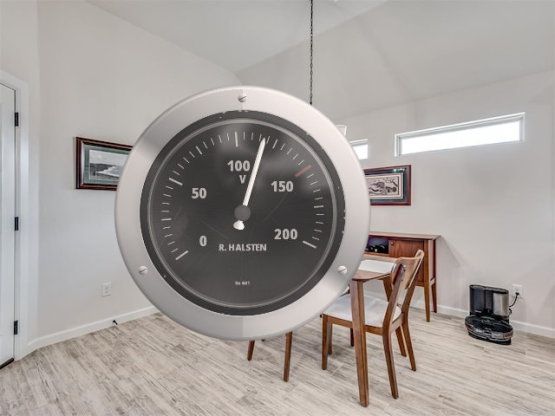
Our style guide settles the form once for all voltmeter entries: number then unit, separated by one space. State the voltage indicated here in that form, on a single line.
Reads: 117.5 V
